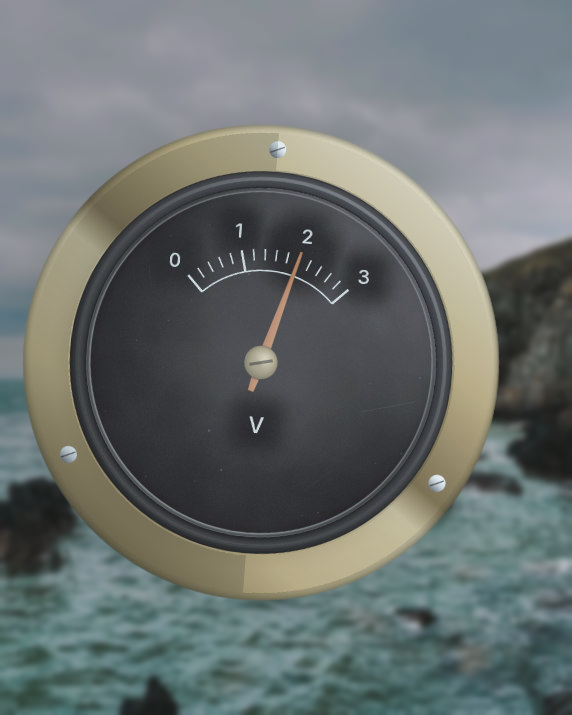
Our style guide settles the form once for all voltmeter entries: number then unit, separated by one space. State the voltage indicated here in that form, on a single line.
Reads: 2 V
